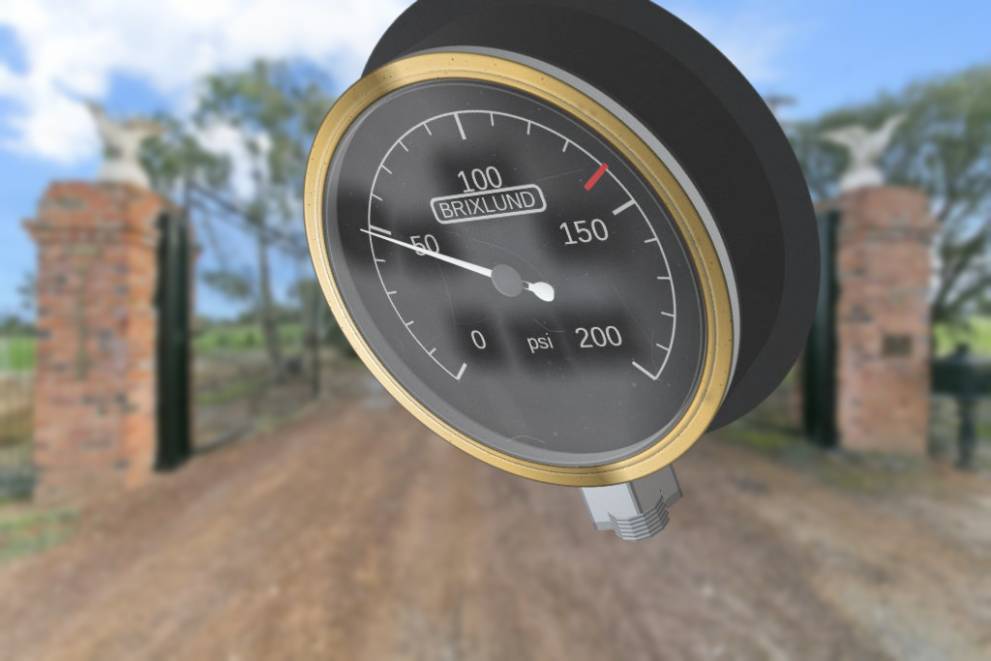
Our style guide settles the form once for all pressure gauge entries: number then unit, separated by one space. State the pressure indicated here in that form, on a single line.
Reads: 50 psi
